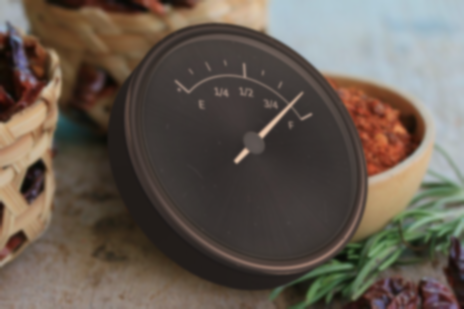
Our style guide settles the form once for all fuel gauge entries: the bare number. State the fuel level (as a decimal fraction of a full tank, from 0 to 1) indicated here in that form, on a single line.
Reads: 0.875
